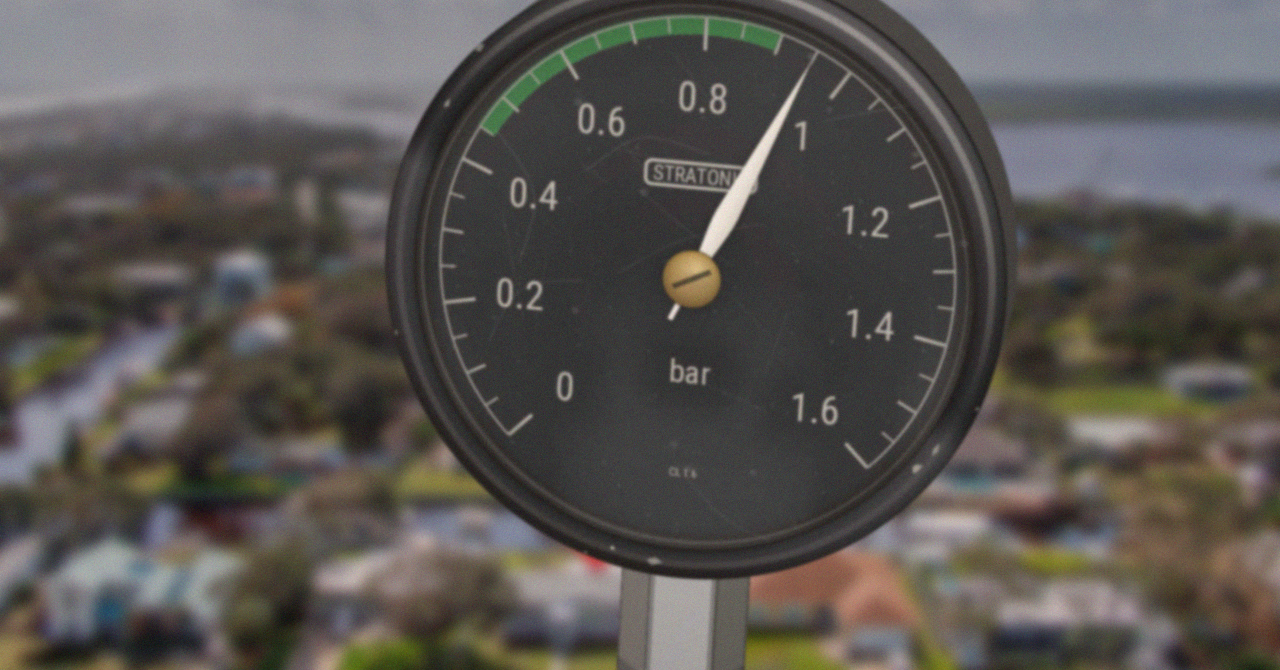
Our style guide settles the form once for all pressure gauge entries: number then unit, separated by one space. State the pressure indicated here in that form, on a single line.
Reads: 0.95 bar
